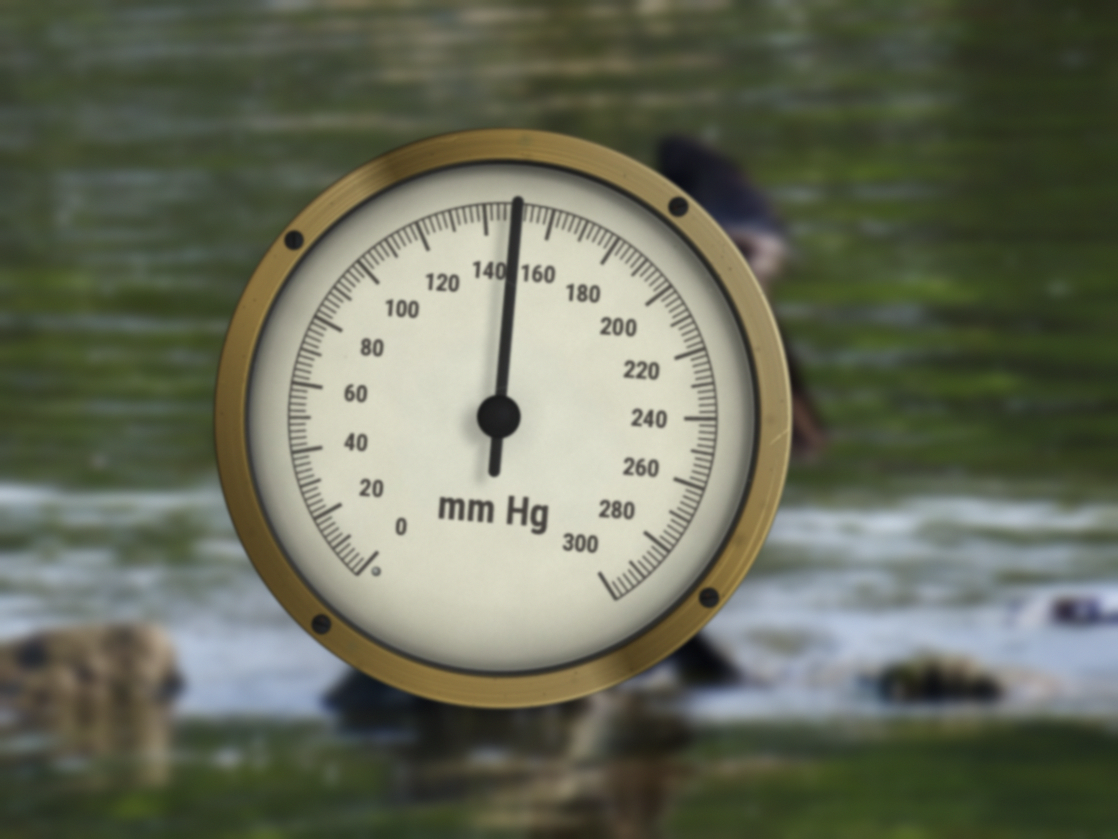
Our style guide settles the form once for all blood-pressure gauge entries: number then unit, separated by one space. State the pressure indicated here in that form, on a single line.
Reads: 150 mmHg
